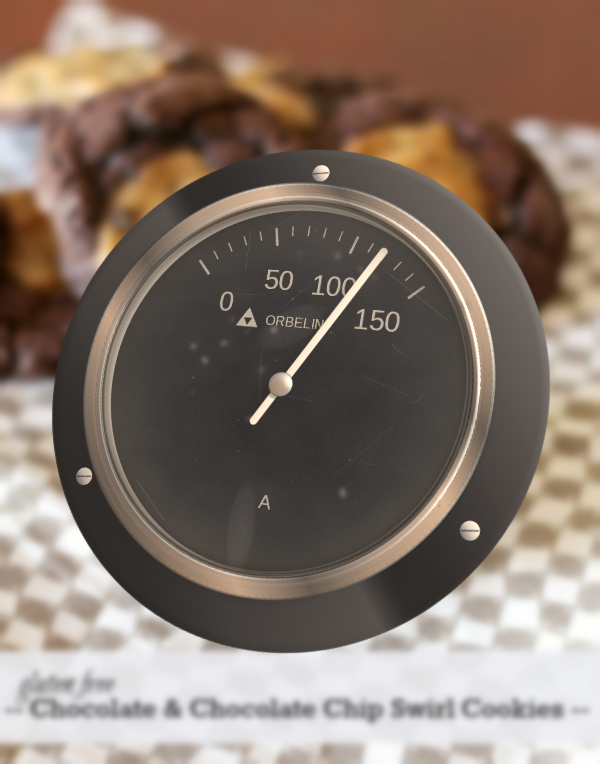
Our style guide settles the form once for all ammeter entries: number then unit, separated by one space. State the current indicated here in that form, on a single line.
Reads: 120 A
